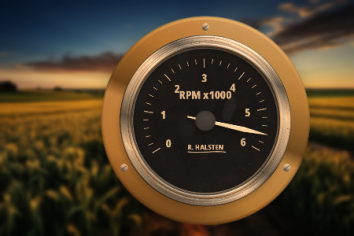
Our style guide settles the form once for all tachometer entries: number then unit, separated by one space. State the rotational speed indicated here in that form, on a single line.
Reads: 5600 rpm
